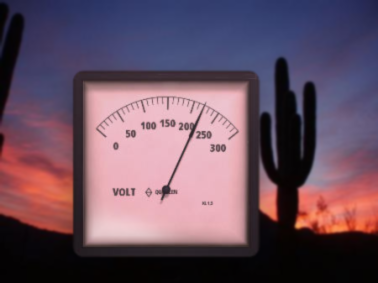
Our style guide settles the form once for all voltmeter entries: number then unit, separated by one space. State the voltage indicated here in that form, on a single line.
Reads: 220 V
